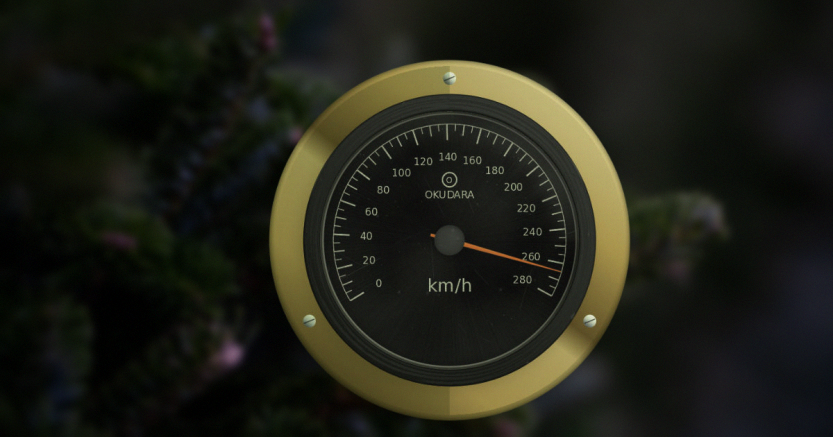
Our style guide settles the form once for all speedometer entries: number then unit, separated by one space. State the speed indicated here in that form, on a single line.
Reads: 265 km/h
